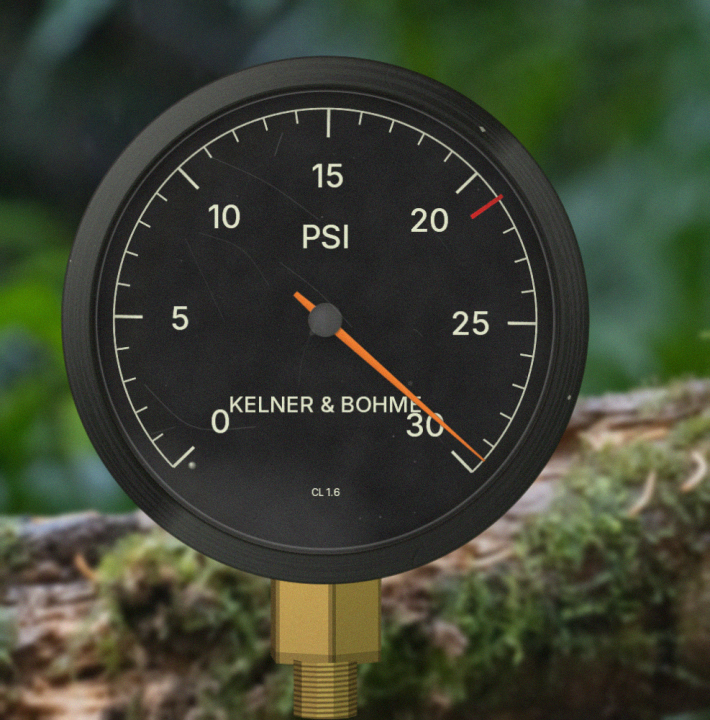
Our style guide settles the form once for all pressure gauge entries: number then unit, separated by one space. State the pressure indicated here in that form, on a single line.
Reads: 29.5 psi
